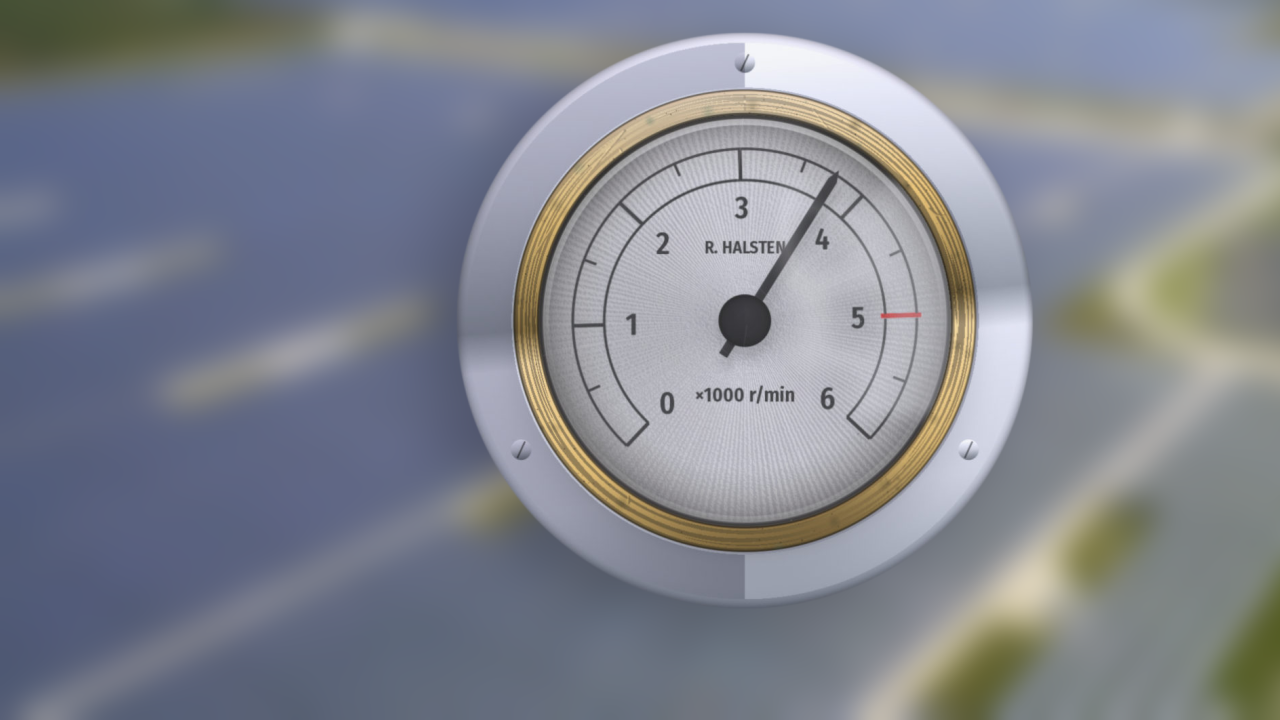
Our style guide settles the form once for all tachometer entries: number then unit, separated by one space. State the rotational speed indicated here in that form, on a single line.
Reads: 3750 rpm
